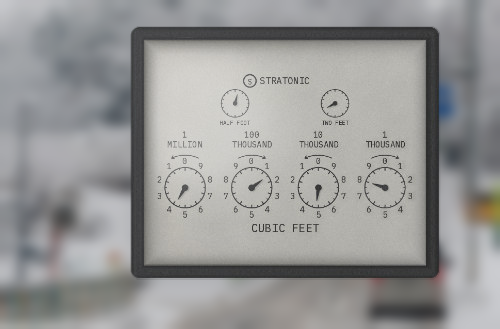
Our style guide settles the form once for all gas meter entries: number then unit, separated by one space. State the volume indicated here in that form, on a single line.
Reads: 414800 ft³
